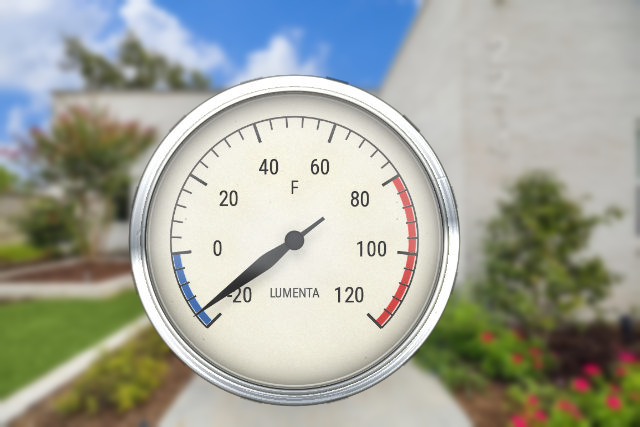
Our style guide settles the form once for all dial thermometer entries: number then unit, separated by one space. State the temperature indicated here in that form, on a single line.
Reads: -16 °F
